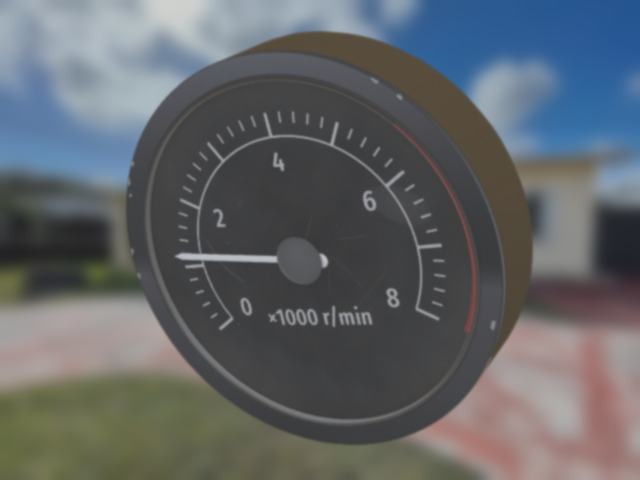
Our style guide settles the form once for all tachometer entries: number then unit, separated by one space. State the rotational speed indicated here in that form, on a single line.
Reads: 1200 rpm
